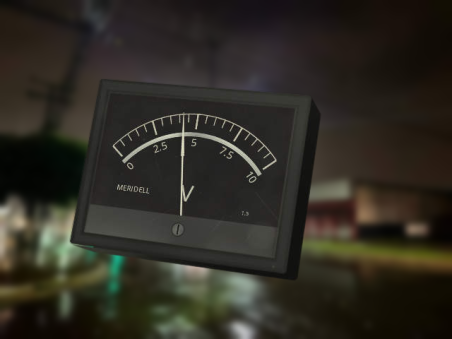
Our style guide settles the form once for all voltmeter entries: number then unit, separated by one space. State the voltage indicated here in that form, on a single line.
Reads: 4.25 V
